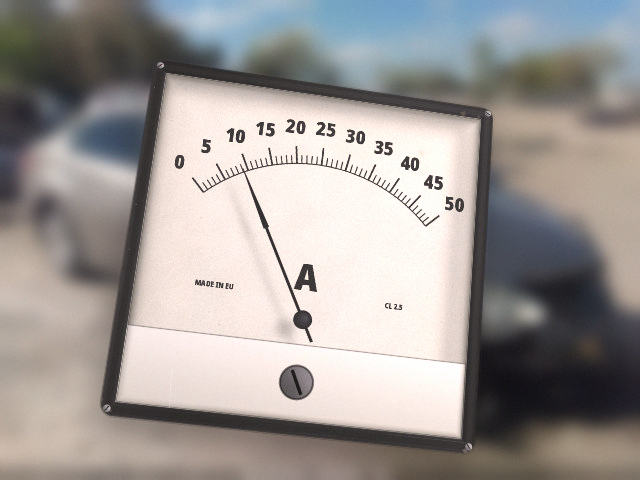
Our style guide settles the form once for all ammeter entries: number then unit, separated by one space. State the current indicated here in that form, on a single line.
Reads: 9 A
